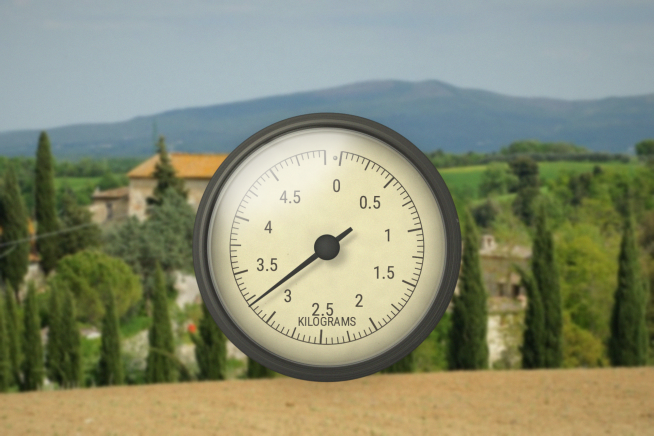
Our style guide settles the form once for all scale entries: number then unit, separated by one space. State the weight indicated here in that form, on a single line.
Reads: 3.2 kg
